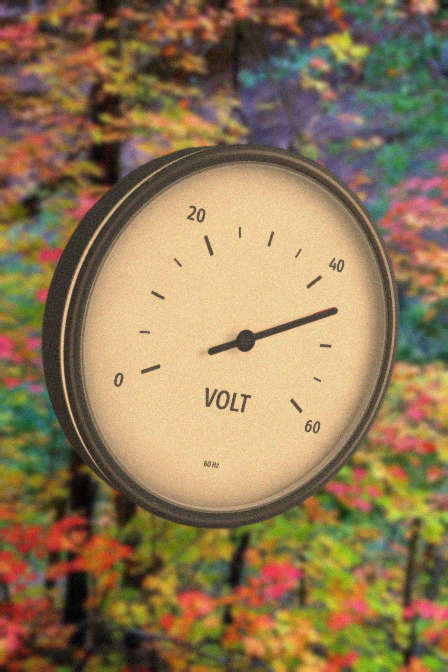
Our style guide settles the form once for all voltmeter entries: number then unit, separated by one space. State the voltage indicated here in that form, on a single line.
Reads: 45 V
